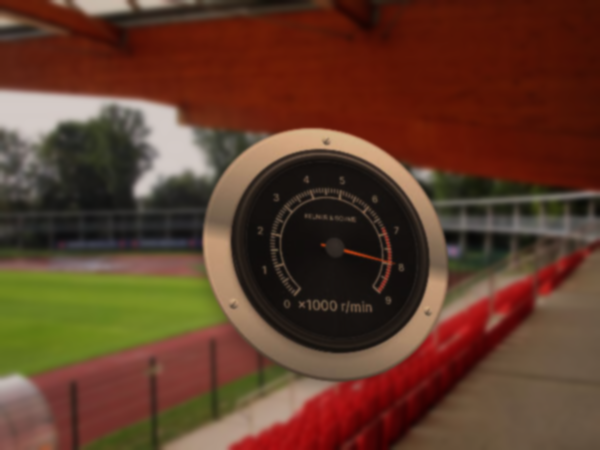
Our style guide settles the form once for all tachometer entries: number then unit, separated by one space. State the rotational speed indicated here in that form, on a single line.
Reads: 8000 rpm
